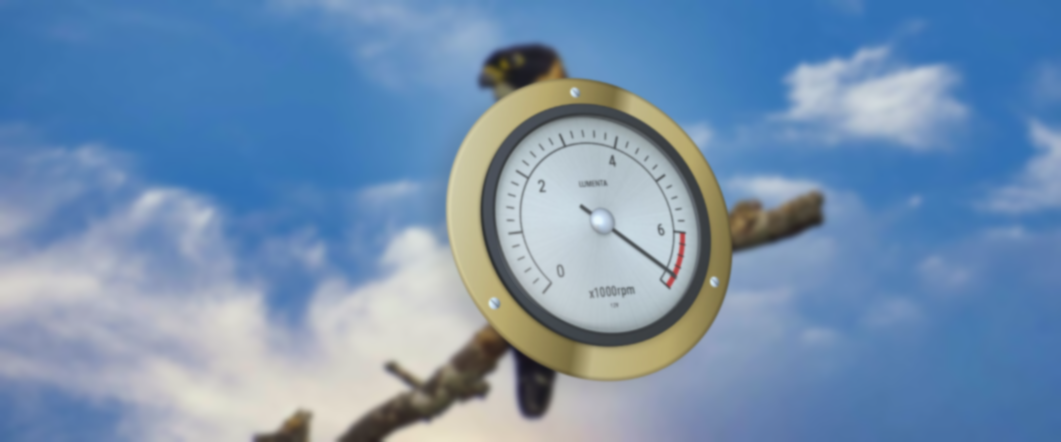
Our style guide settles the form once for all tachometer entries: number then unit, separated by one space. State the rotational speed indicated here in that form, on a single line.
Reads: 6800 rpm
